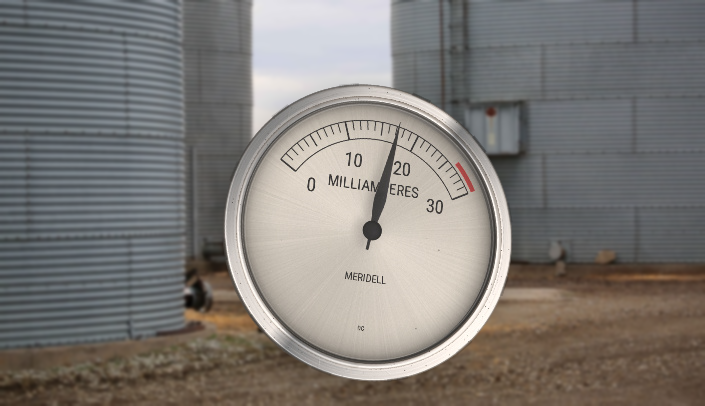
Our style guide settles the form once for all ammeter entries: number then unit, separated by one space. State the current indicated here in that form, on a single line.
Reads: 17 mA
